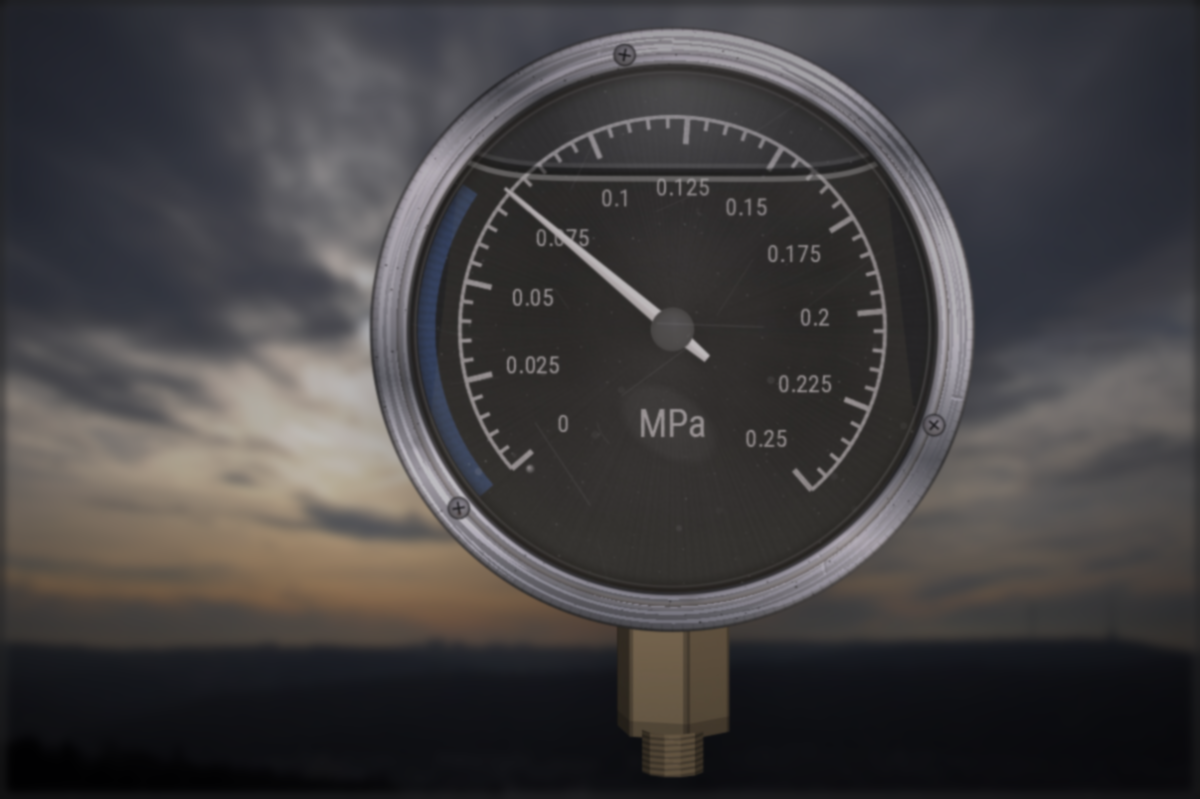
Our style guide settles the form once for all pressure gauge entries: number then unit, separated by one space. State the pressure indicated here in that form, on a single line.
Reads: 0.075 MPa
